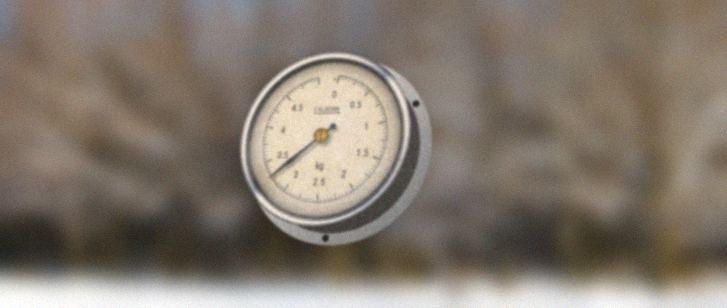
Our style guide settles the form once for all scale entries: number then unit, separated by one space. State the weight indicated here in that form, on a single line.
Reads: 3.25 kg
